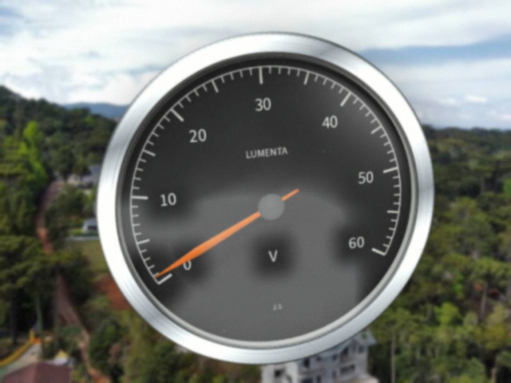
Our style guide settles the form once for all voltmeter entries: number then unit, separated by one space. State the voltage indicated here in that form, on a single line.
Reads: 1 V
